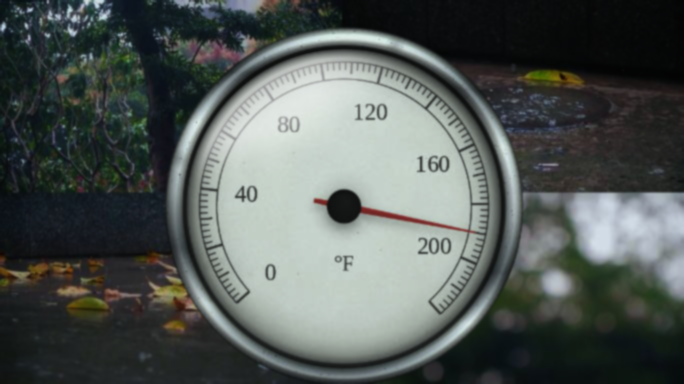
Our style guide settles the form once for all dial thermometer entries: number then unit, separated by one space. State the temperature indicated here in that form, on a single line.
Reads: 190 °F
